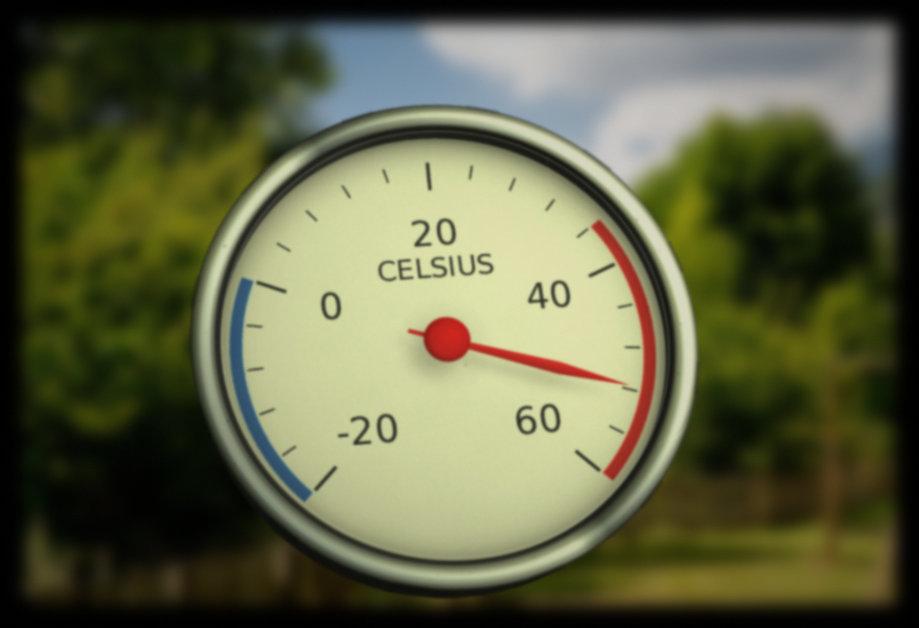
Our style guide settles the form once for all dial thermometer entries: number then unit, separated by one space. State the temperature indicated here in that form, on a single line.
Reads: 52 °C
